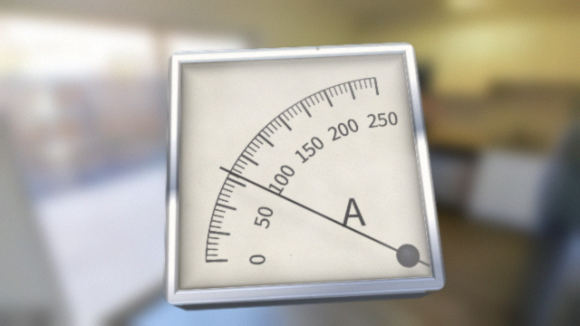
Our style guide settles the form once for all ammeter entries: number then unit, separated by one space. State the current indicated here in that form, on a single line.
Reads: 80 A
